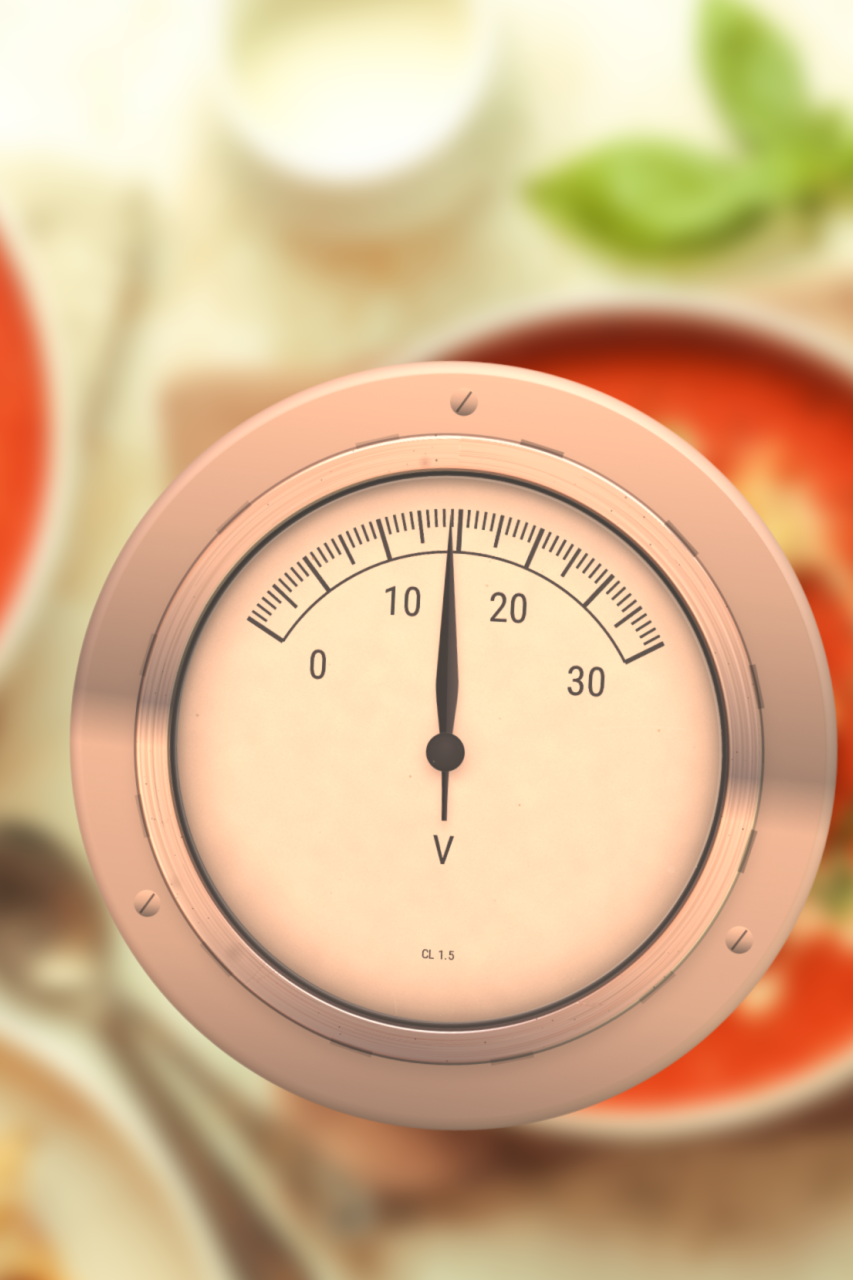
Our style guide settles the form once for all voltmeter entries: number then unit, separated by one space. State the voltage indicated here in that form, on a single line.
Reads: 14.5 V
